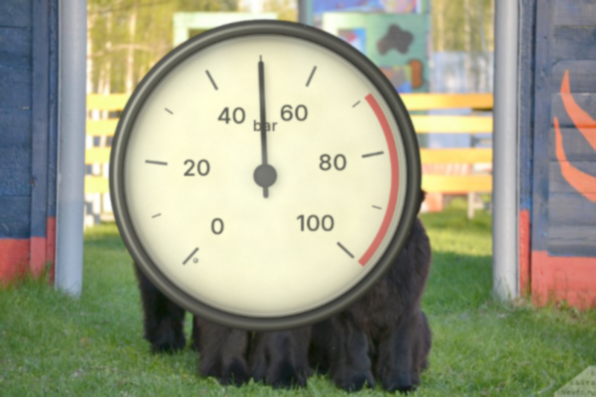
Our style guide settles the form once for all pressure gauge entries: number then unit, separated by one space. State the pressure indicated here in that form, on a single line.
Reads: 50 bar
